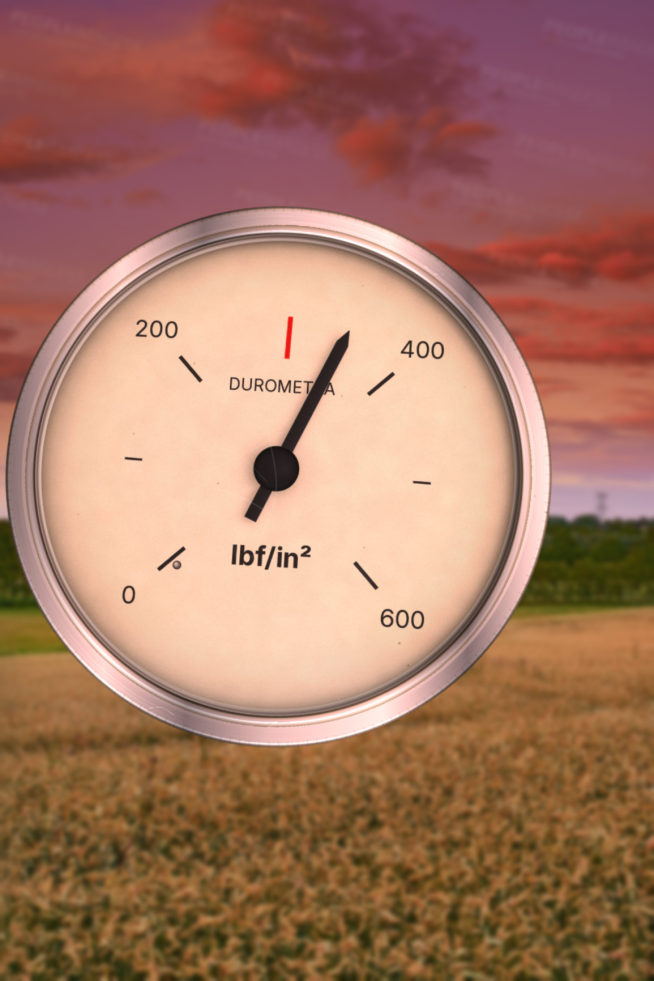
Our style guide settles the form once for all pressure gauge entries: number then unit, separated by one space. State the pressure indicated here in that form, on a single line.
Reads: 350 psi
